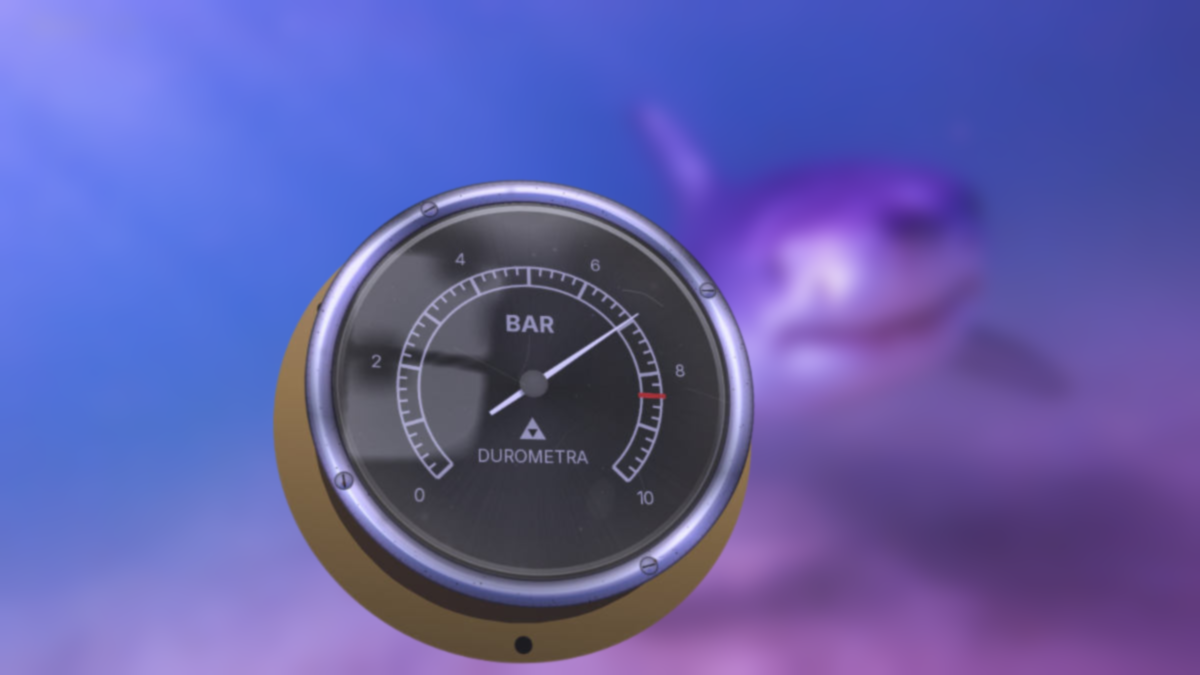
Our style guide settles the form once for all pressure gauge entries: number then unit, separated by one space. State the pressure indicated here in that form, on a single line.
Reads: 7 bar
